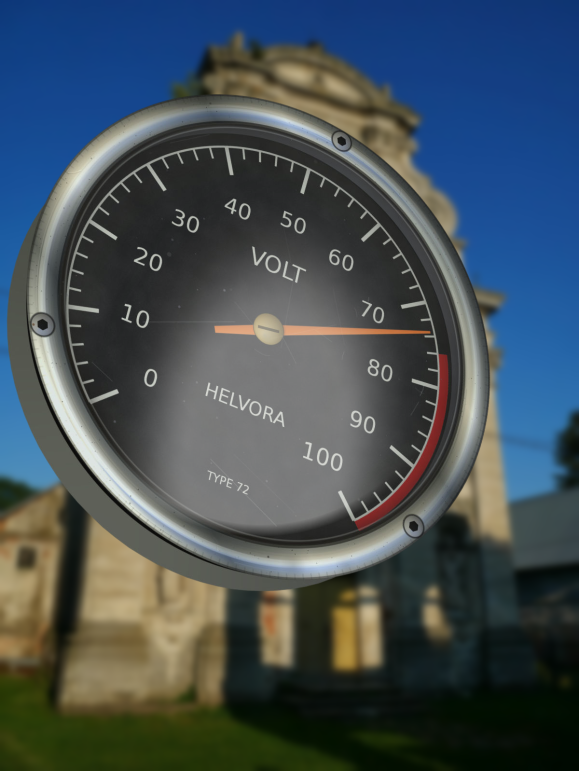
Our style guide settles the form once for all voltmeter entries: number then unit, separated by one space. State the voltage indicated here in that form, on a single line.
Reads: 74 V
